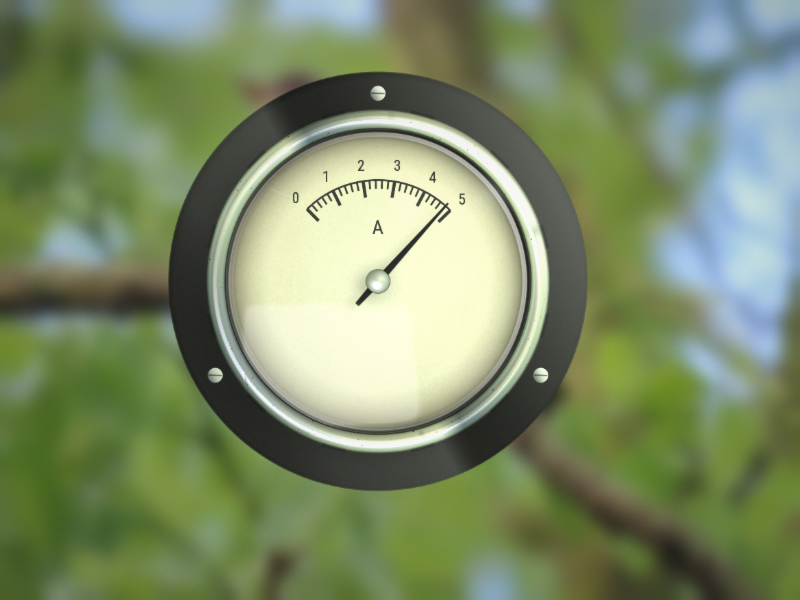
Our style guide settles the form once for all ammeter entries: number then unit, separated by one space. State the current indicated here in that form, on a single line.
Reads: 4.8 A
